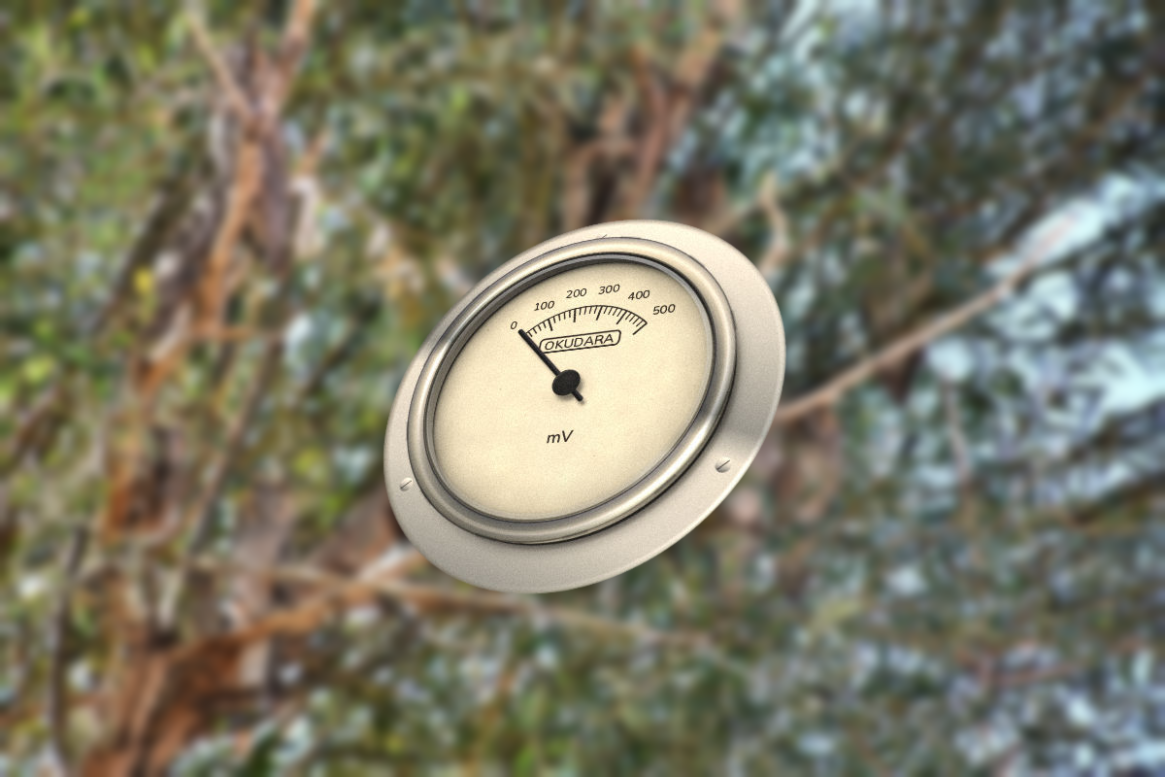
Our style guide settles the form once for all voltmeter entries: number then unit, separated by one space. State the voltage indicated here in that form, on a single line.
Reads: 0 mV
